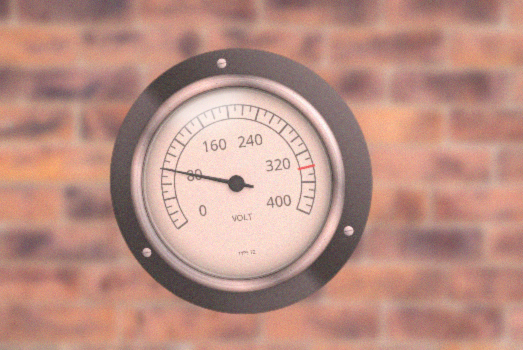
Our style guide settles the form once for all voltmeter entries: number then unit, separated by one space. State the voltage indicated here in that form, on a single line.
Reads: 80 V
